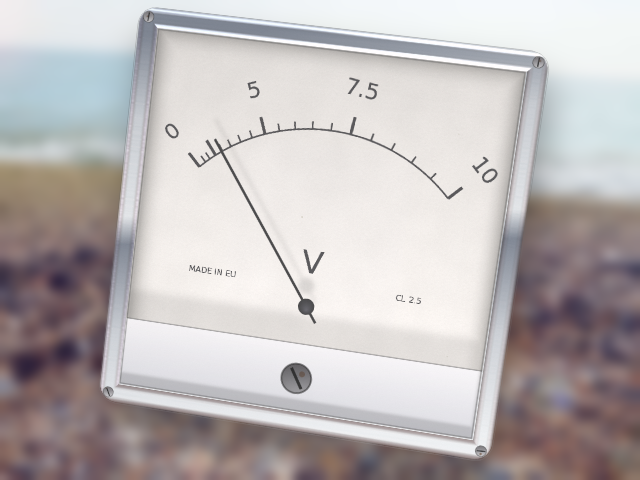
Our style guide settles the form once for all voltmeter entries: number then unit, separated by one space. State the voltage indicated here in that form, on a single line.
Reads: 3 V
